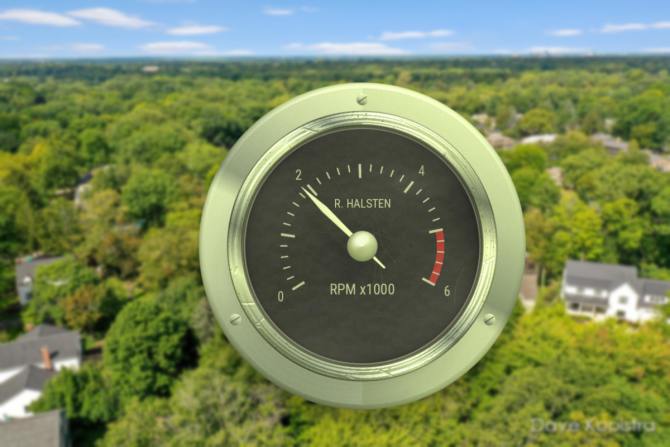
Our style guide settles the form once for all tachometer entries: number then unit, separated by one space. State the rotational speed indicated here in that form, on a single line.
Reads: 1900 rpm
